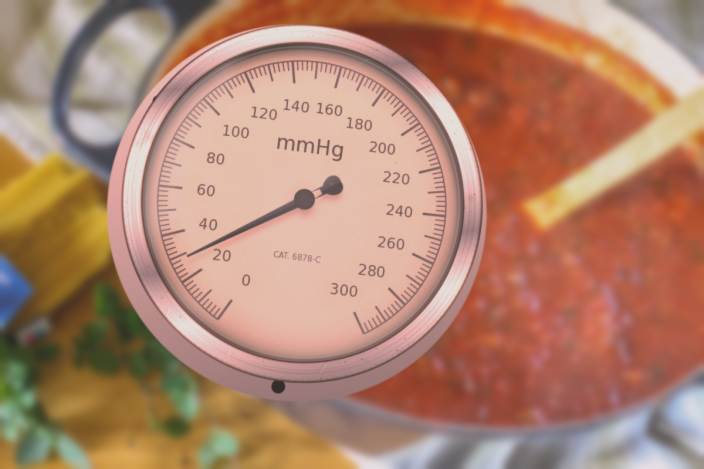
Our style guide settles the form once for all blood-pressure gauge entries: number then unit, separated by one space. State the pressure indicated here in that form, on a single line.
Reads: 28 mmHg
